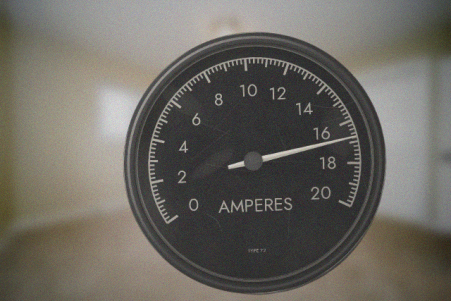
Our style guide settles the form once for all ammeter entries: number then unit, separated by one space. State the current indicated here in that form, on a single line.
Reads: 16.8 A
